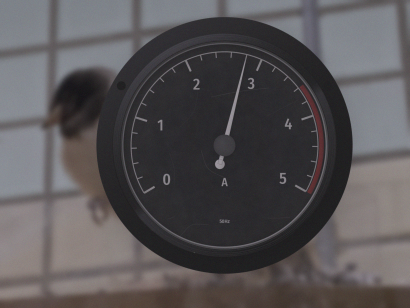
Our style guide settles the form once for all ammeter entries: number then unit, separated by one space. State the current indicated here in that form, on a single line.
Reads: 2.8 A
